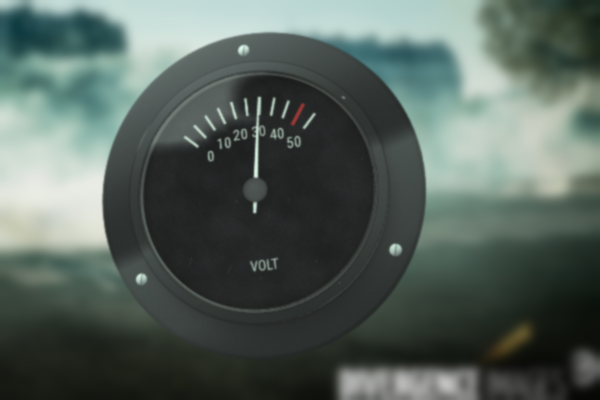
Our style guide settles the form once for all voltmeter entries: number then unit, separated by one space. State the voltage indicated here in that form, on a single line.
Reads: 30 V
